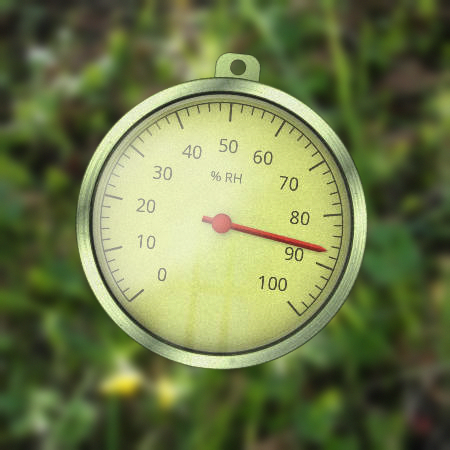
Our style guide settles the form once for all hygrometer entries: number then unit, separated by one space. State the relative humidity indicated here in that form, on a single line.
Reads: 87 %
